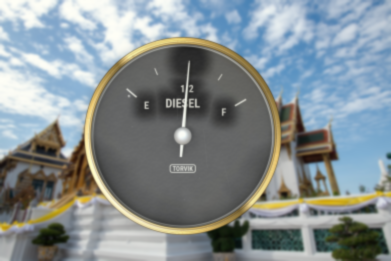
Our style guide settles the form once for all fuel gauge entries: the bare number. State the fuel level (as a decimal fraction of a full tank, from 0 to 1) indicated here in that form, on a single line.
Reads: 0.5
